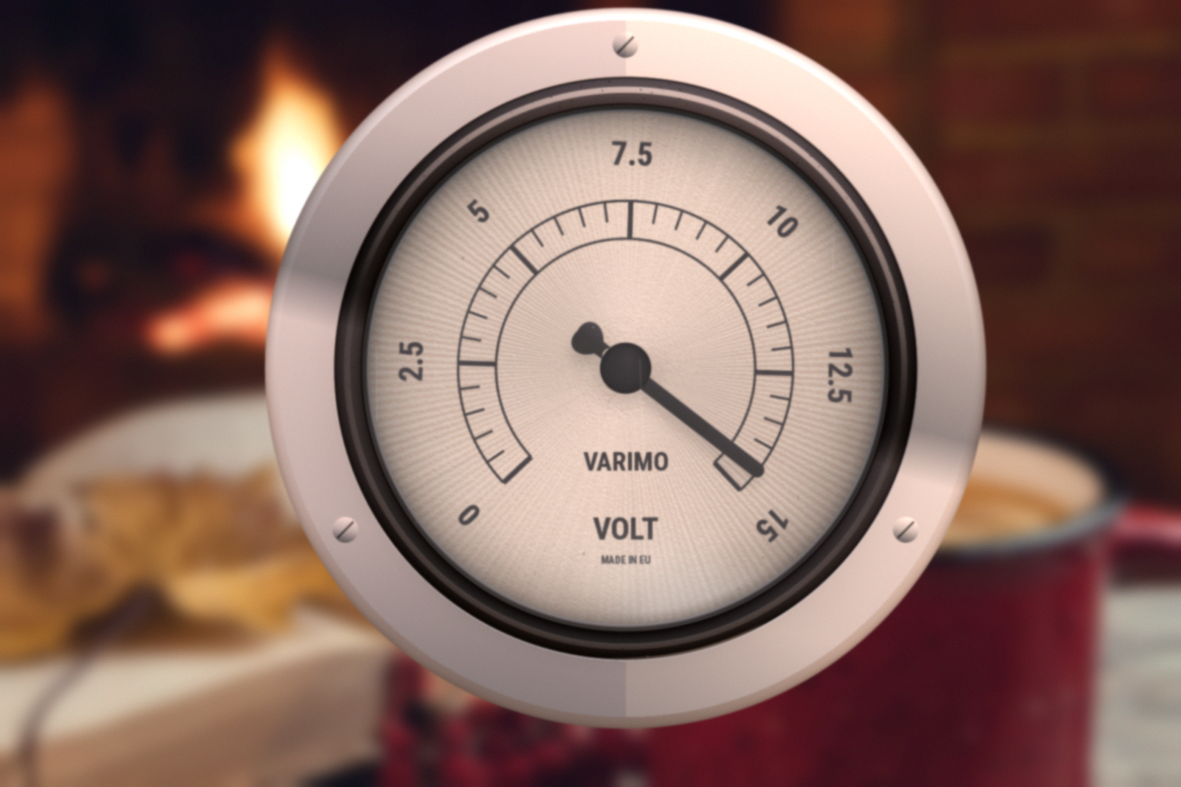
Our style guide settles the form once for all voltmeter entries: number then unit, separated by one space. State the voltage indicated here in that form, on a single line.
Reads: 14.5 V
